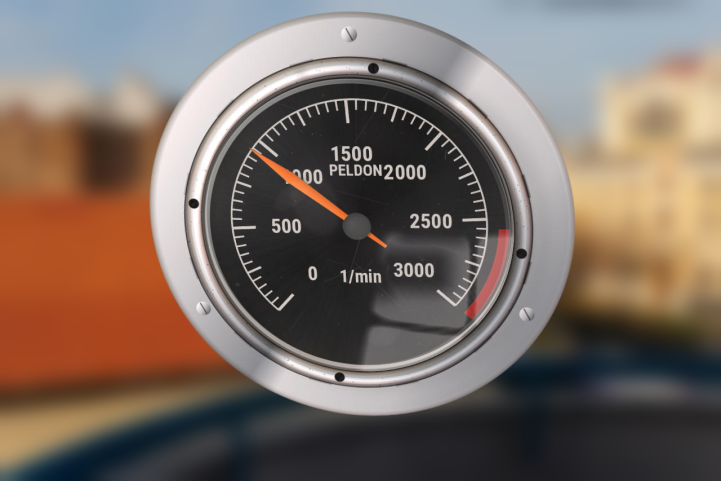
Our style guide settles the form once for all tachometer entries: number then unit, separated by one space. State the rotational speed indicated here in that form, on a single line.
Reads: 950 rpm
